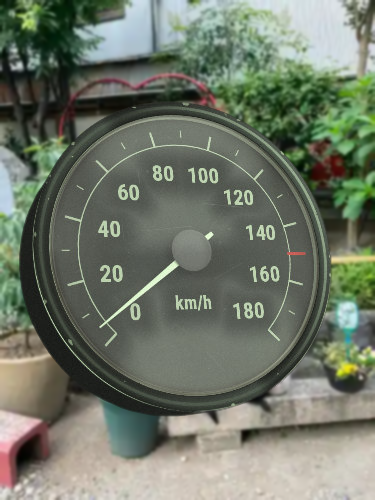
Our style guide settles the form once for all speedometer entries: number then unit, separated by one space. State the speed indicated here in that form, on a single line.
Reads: 5 km/h
